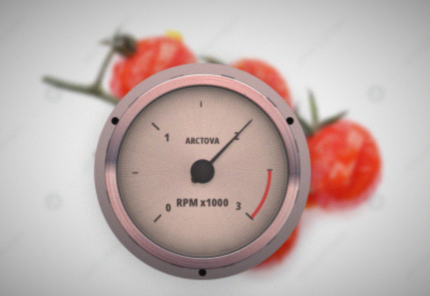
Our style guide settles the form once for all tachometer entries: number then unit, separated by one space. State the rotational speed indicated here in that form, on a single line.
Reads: 2000 rpm
